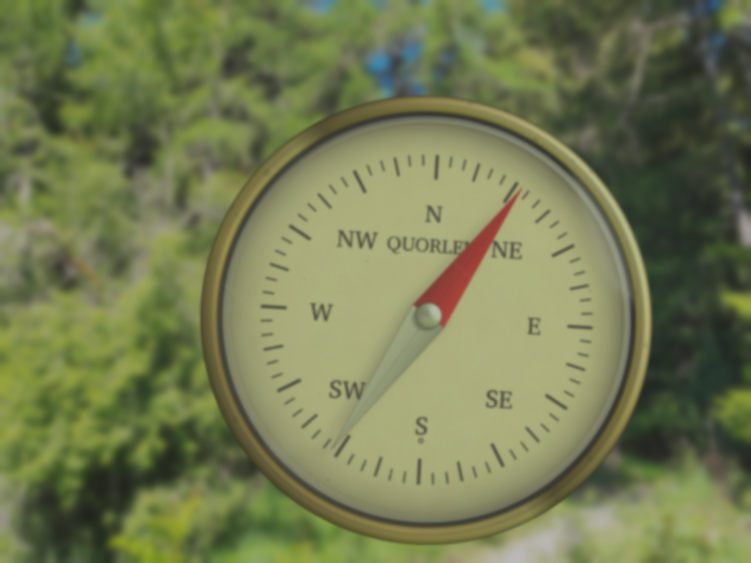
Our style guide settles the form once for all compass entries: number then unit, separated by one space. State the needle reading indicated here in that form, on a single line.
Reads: 32.5 °
